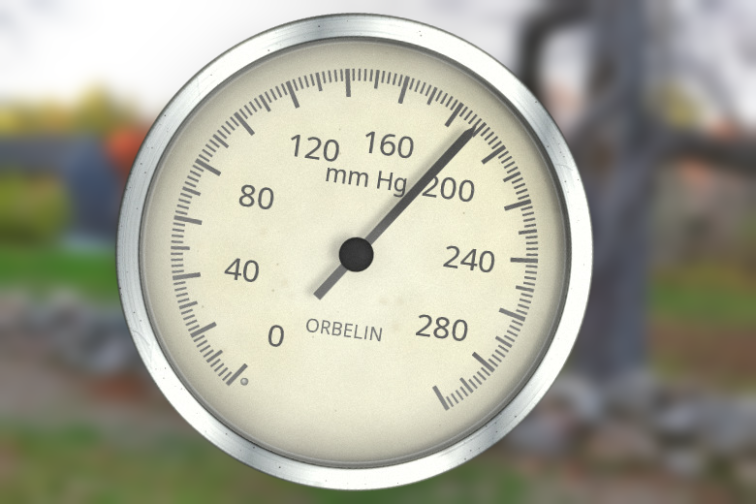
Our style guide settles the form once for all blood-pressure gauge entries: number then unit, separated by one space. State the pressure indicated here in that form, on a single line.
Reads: 188 mmHg
